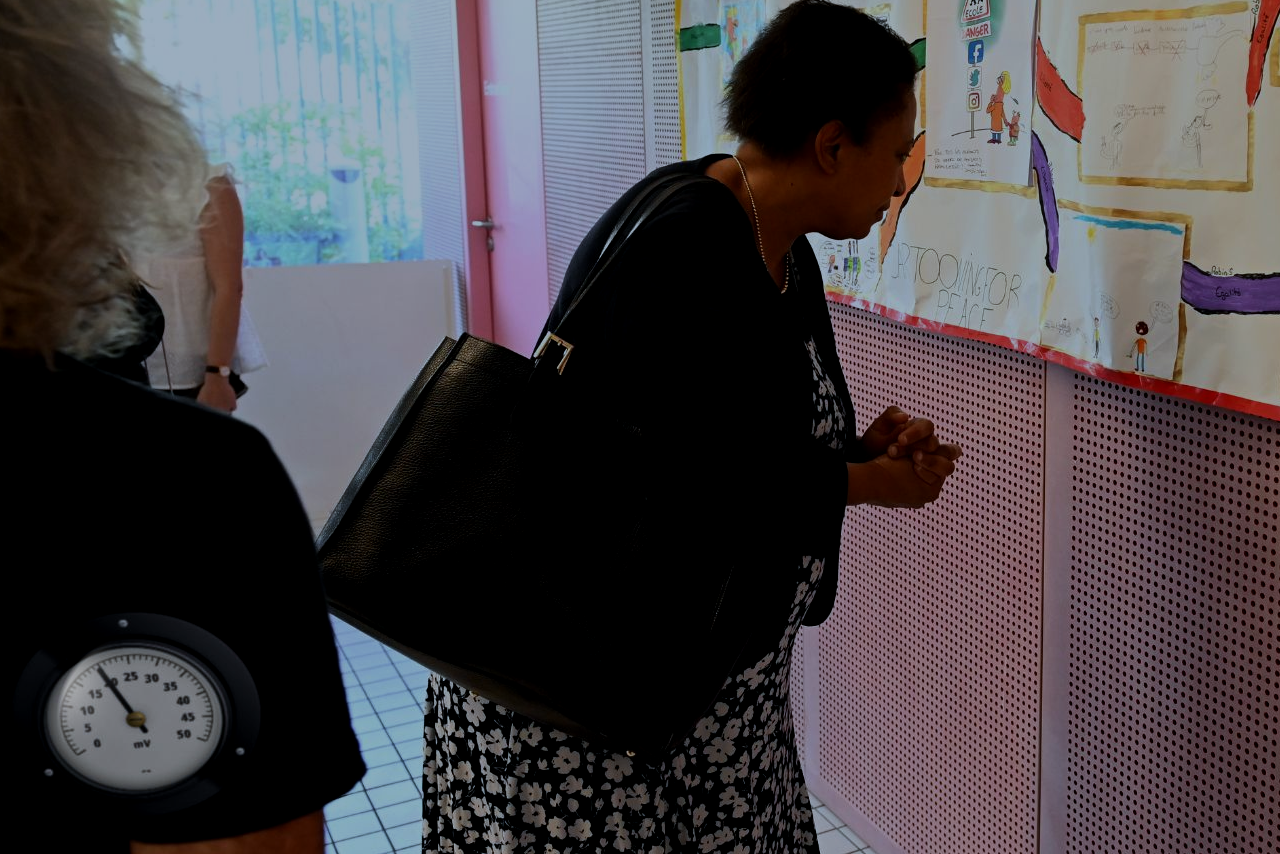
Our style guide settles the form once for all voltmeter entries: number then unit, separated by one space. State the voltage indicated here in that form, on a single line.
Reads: 20 mV
